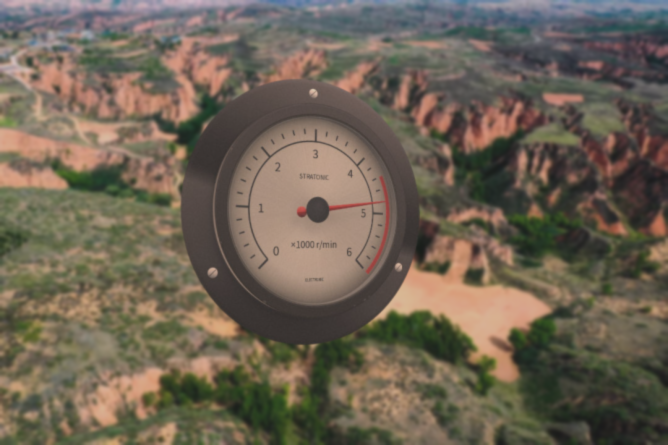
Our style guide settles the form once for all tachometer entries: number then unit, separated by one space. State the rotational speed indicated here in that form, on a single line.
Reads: 4800 rpm
